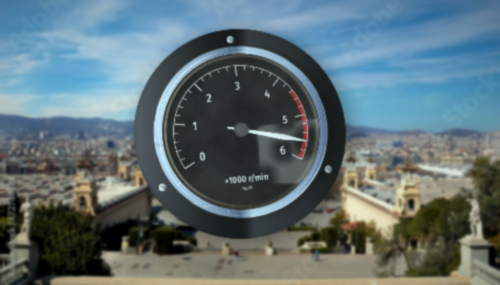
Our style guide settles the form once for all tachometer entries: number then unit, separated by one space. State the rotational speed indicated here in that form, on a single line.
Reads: 5600 rpm
